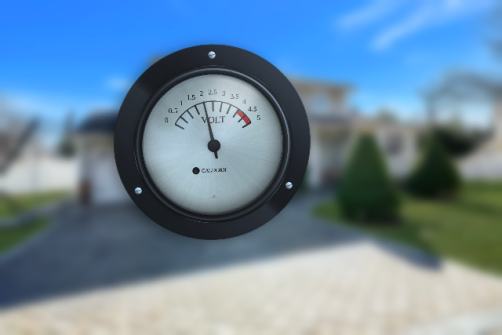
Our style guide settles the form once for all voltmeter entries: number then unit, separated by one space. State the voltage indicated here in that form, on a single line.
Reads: 2 V
